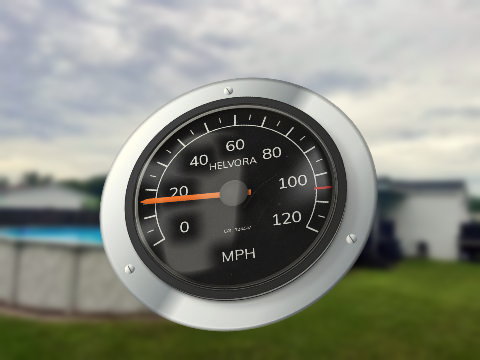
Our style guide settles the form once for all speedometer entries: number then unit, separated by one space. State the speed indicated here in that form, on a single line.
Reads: 15 mph
